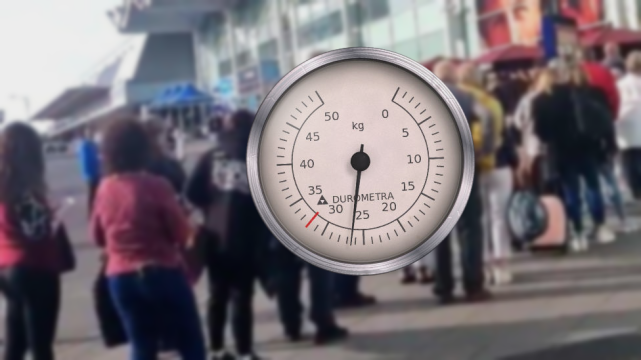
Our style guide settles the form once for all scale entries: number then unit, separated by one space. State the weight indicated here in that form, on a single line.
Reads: 26.5 kg
